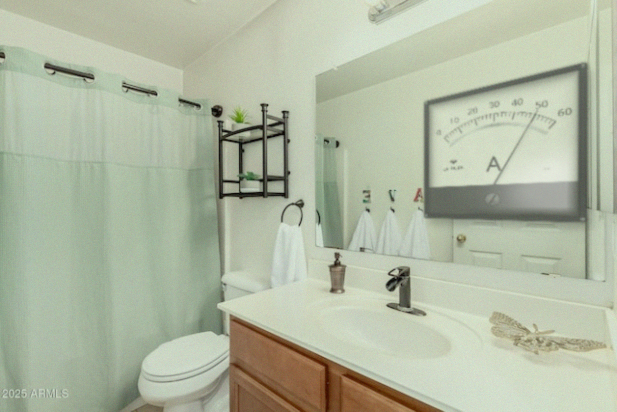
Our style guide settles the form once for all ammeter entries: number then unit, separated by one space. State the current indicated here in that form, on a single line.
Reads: 50 A
